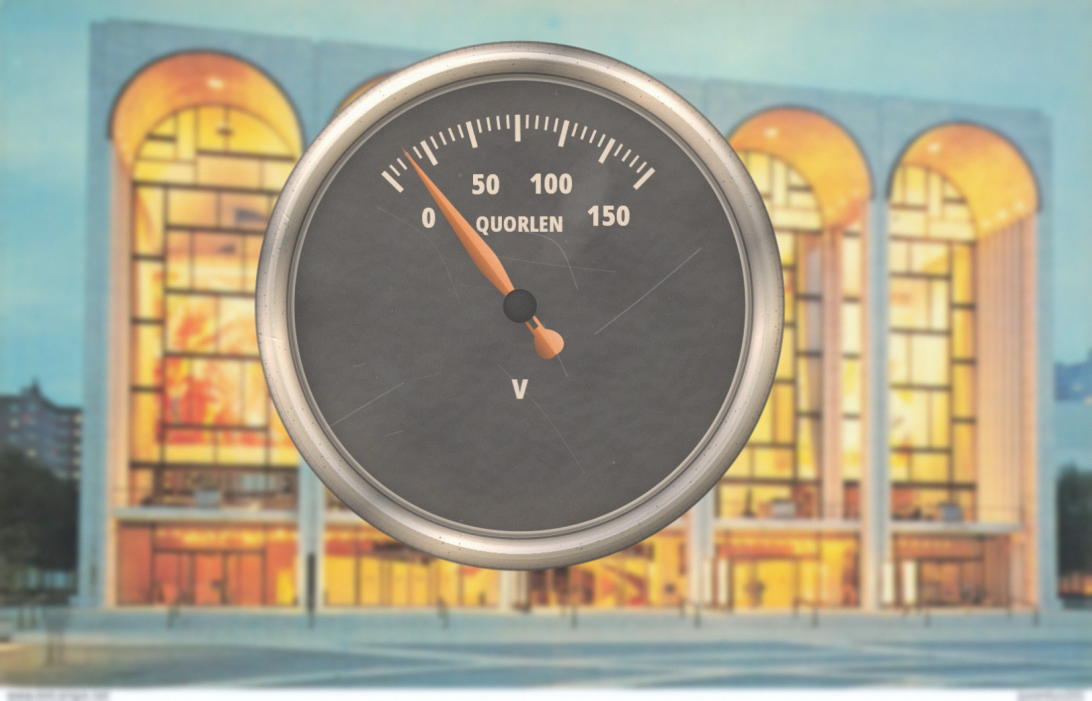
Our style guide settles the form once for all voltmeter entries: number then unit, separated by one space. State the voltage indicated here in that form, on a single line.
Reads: 15 V
